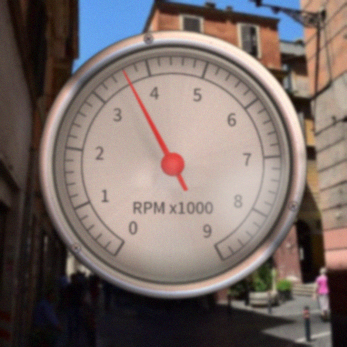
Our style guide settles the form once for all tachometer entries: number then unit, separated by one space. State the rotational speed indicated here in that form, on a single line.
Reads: 3600 rpm
